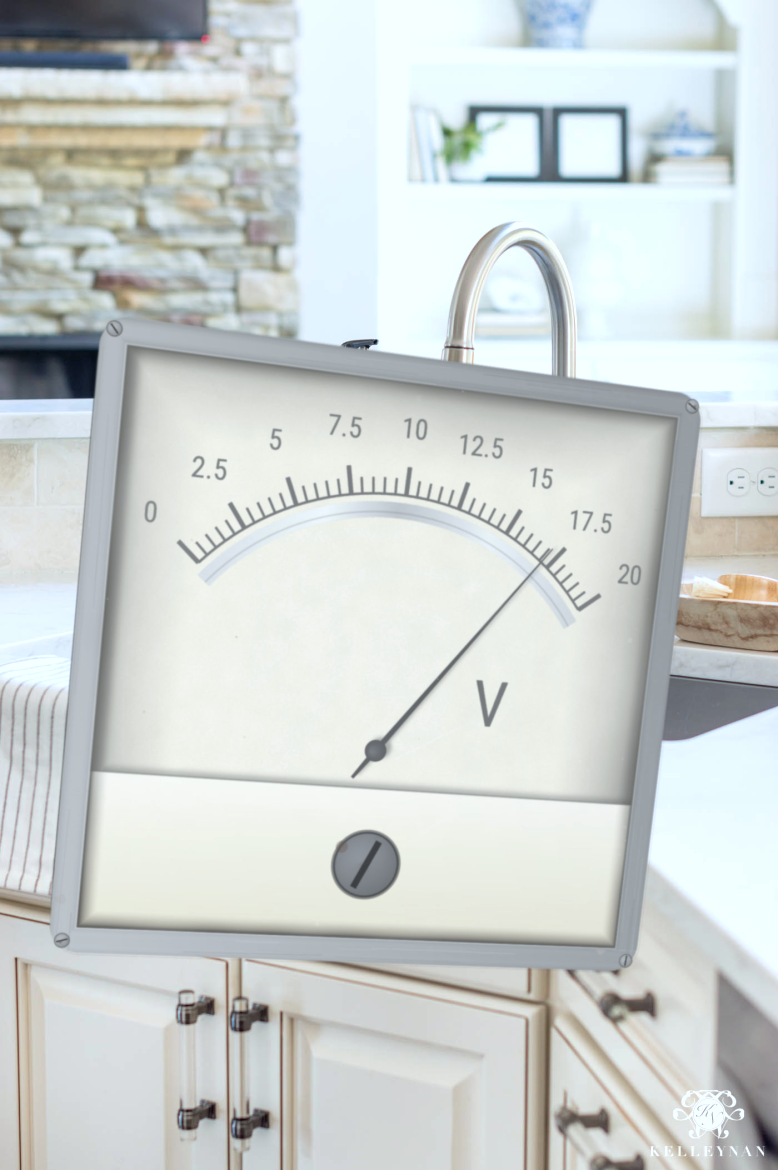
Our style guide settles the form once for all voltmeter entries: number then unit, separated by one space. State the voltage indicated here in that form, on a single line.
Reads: 17 V
